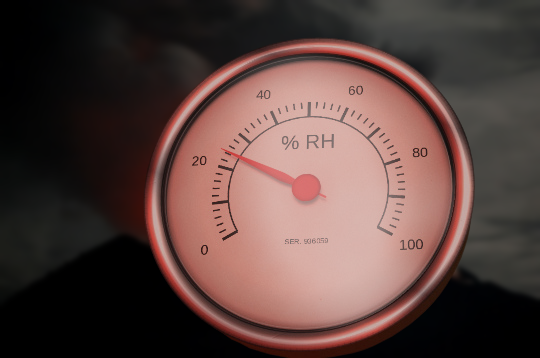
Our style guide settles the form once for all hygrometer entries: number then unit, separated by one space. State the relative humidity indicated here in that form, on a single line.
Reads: 24 %
